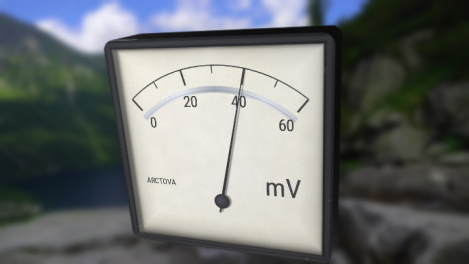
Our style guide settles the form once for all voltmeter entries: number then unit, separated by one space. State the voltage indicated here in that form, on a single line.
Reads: 40 mV
